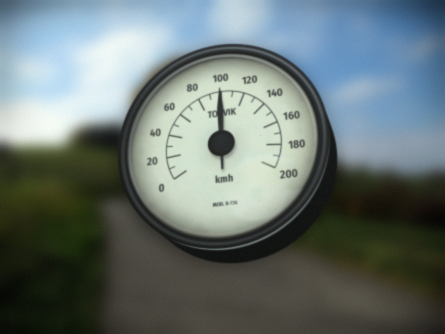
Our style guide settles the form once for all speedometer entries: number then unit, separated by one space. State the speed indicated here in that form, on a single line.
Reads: 100 km/h
